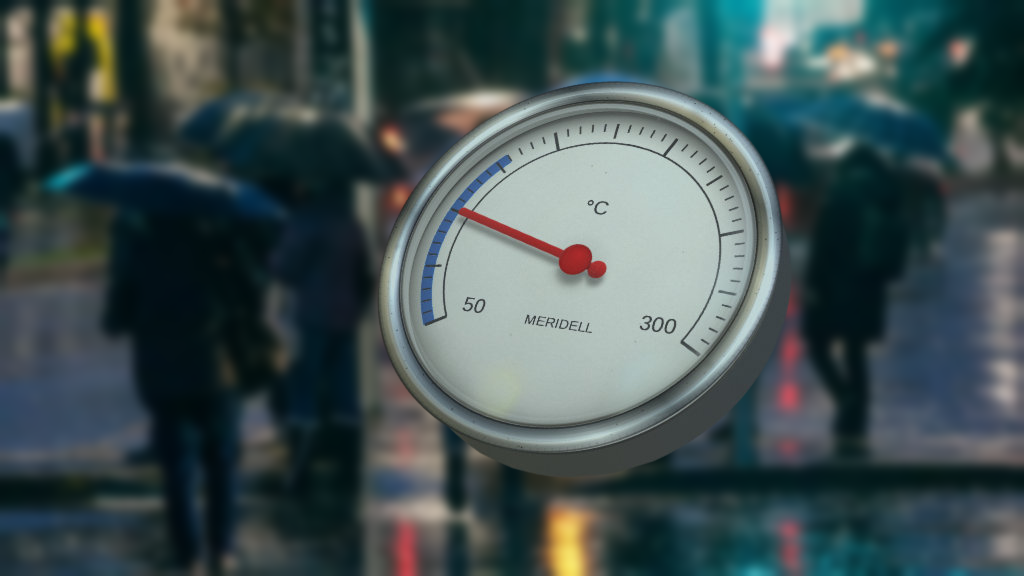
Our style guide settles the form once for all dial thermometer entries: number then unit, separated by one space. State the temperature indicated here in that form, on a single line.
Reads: 100 °C
